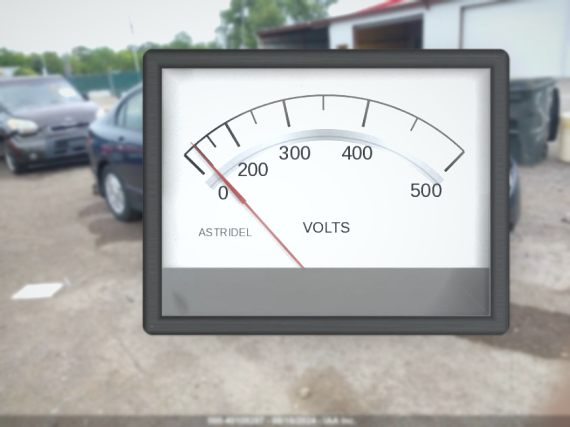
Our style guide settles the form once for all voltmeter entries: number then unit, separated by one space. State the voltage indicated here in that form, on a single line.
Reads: 100 V
